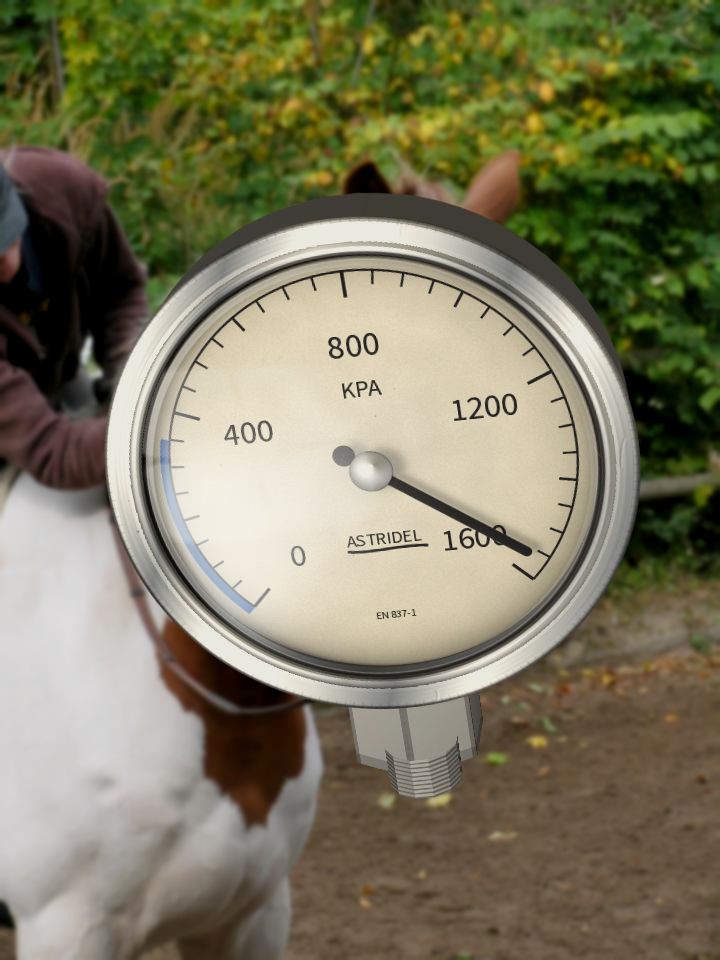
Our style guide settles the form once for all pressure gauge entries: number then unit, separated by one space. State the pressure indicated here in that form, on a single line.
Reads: 1550 kPa
